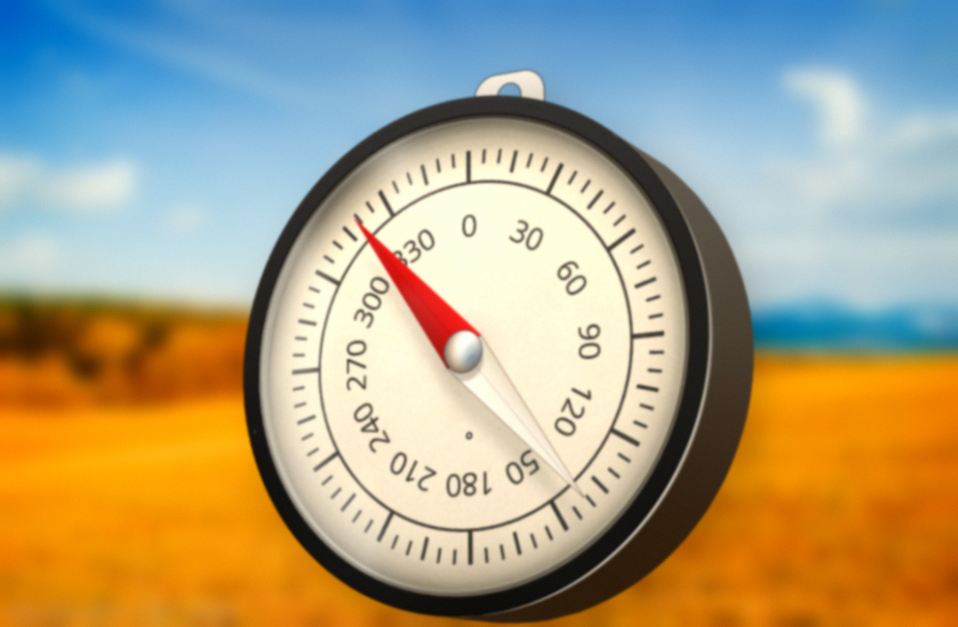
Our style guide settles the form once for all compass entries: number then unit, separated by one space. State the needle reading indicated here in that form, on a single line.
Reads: 320 °
